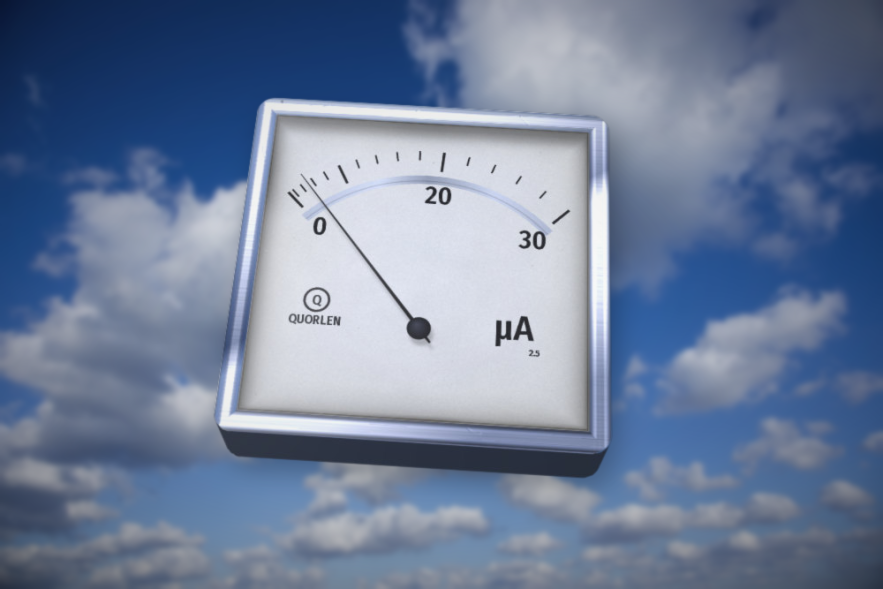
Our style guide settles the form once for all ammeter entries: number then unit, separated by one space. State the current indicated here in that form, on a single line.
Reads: 5 µA
